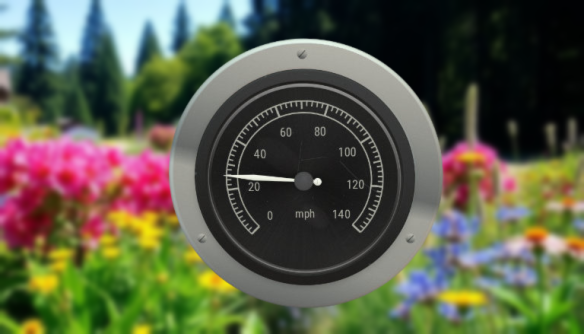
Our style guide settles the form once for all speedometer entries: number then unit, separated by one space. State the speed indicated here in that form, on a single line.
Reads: 26 mph
